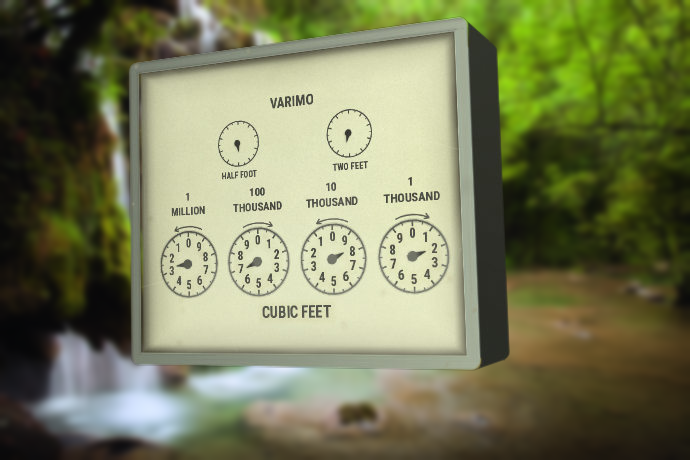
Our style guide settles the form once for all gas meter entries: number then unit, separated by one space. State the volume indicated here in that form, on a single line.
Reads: 268200 ft³
